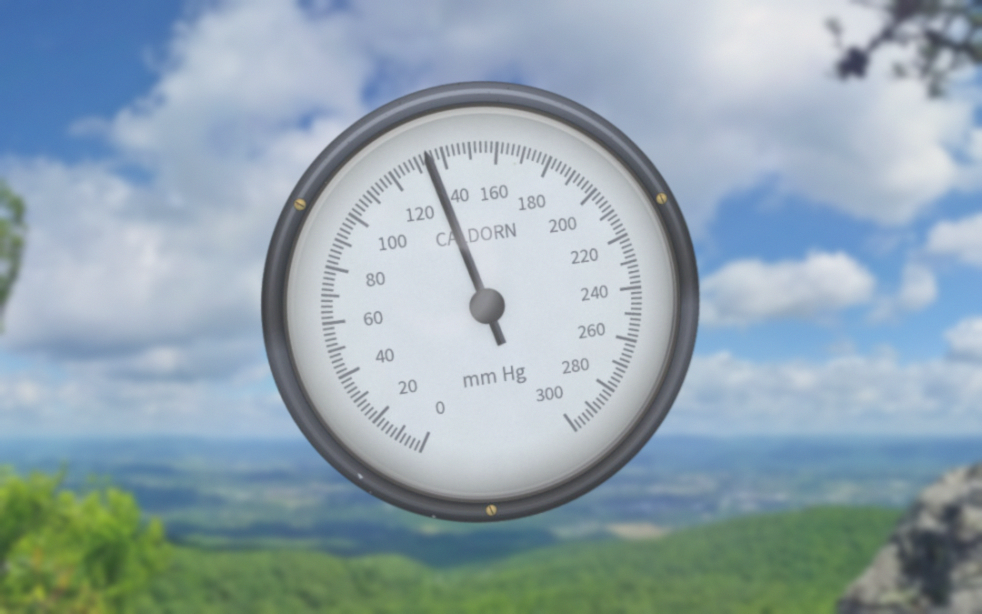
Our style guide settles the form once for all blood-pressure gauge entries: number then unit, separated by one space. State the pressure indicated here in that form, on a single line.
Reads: 134 mmHg
